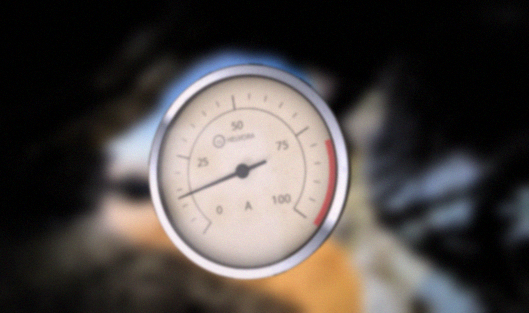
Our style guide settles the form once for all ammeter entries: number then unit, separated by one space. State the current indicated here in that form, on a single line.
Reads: 12.5 A
